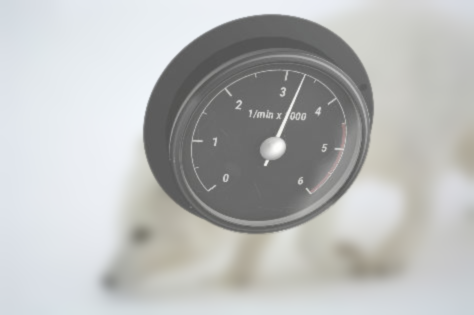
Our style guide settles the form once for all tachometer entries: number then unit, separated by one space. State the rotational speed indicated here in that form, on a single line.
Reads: 3250 rpm
